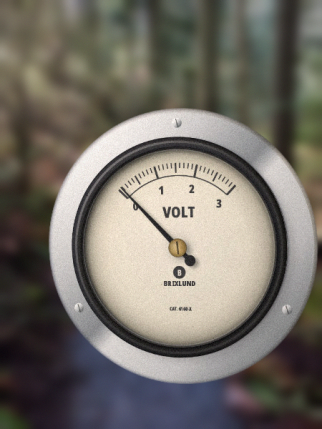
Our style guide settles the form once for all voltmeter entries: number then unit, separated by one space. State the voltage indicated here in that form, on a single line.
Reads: 0.1 V
